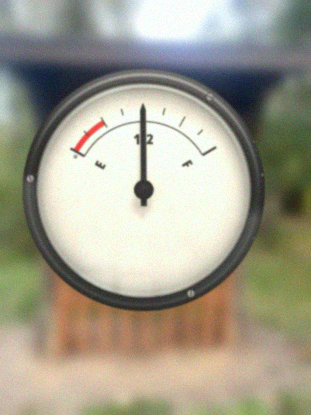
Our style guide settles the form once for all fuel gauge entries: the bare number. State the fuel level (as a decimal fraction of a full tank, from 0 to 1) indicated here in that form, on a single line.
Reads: 0.5
